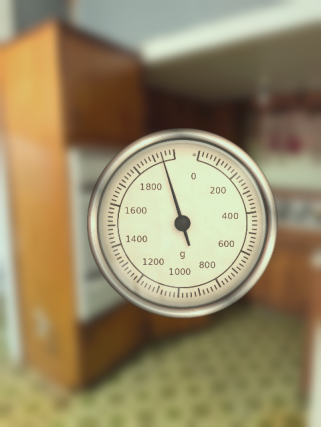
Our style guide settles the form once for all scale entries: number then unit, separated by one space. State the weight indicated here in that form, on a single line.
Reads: 1940 g
